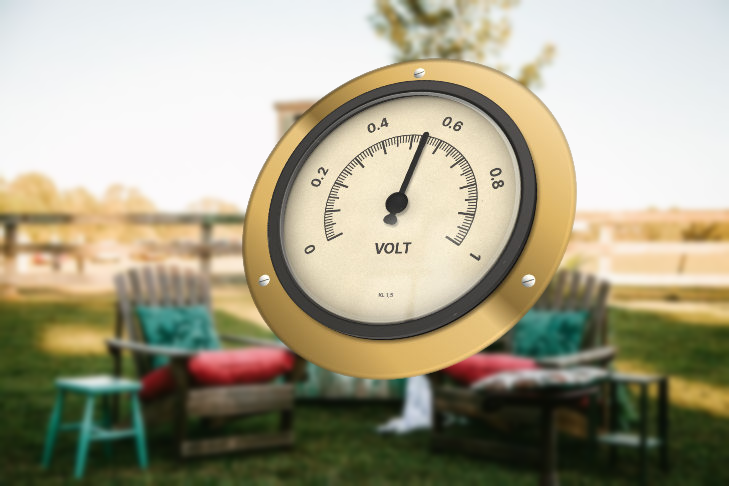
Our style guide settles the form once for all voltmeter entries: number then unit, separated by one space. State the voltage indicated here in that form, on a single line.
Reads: 0.55 V
